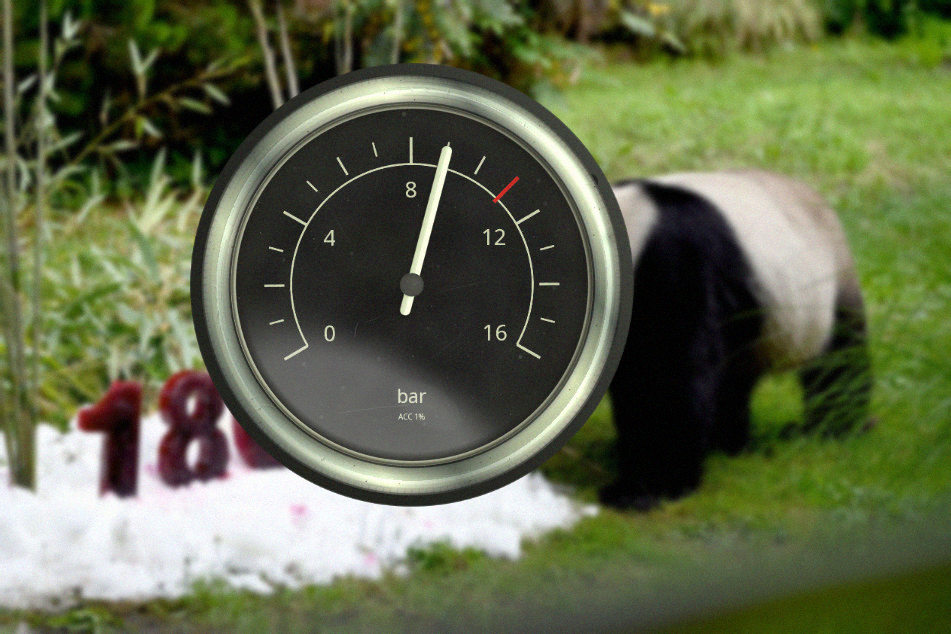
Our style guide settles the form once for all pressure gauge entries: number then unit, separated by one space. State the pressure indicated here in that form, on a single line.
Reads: 9 bar
